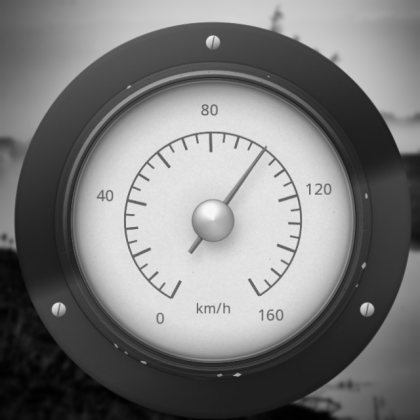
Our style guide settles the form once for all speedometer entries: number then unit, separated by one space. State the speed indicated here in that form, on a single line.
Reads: 100 km/h
